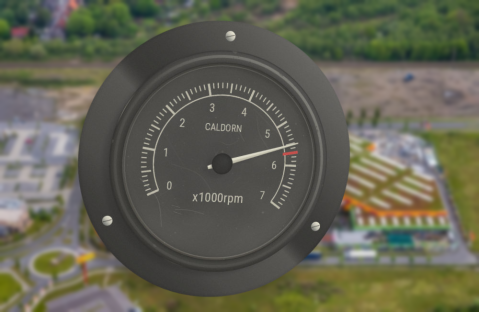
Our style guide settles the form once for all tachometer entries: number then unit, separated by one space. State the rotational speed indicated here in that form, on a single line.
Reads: 5500 rpm
